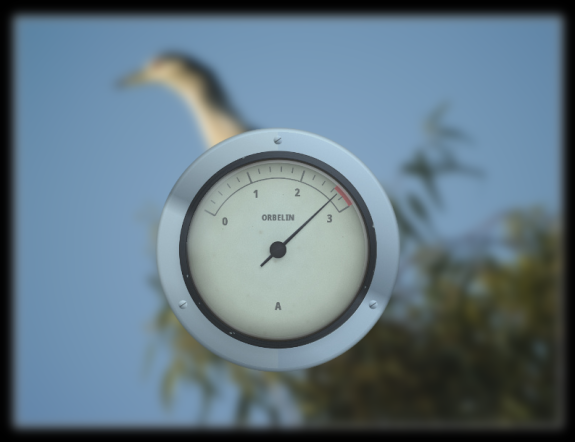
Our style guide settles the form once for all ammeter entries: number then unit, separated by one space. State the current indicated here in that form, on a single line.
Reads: 2.7 A
